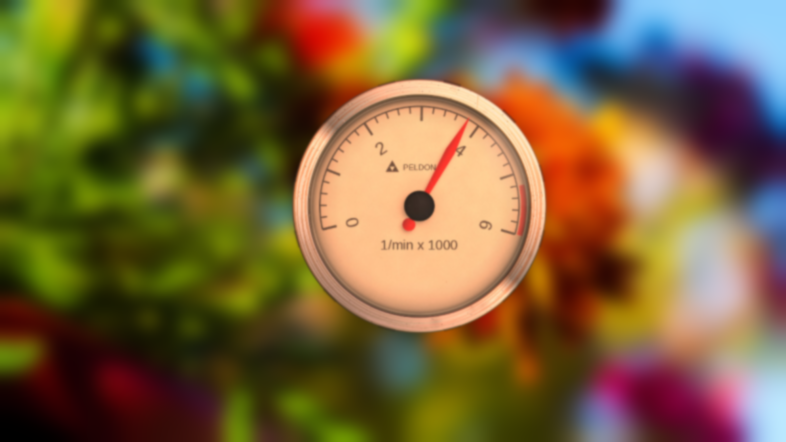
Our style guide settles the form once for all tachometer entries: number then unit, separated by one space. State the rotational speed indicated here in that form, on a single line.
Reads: 3800 rpm
